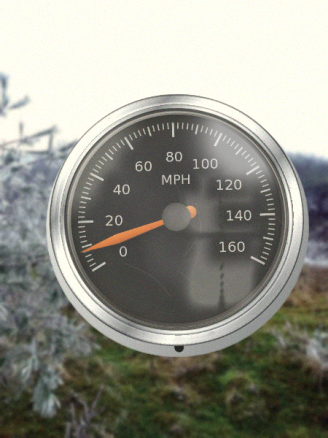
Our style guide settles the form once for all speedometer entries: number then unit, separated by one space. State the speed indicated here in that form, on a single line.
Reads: 8 mph
